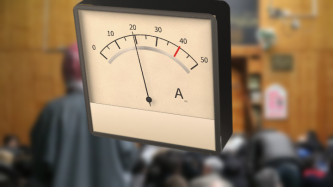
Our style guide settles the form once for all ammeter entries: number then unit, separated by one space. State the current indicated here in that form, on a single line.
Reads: 20 A
